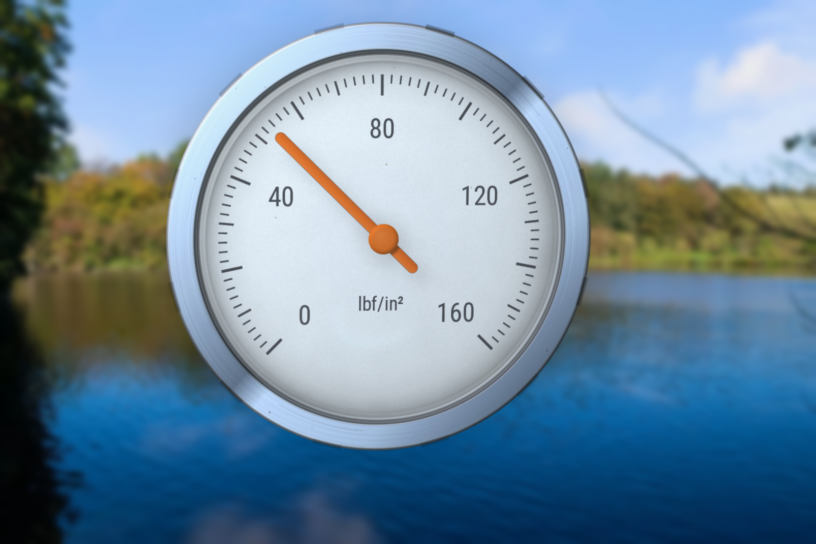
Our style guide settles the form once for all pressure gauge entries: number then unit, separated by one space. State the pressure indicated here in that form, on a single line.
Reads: 53 psi
